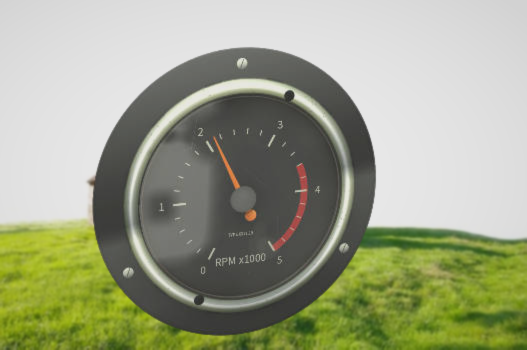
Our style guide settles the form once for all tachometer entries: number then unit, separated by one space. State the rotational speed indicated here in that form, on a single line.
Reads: 2100 rpm
